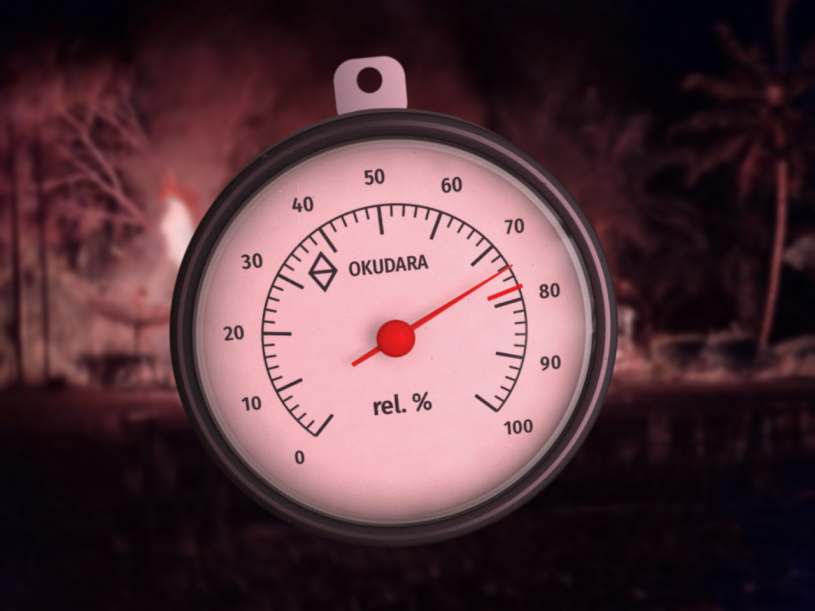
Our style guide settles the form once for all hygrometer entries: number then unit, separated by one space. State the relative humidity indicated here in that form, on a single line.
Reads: 74 %
